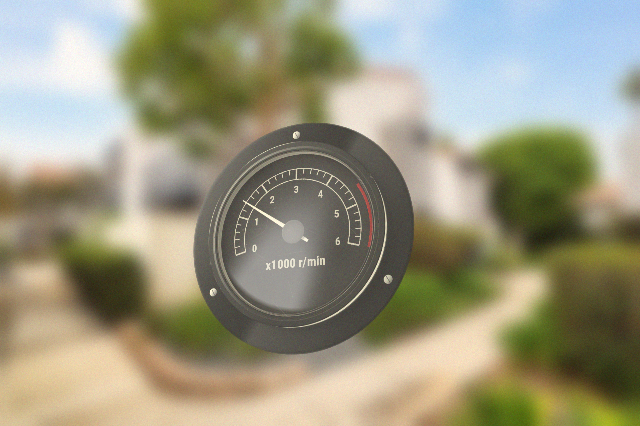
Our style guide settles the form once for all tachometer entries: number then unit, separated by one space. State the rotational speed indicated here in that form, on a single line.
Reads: 1400 rpm
